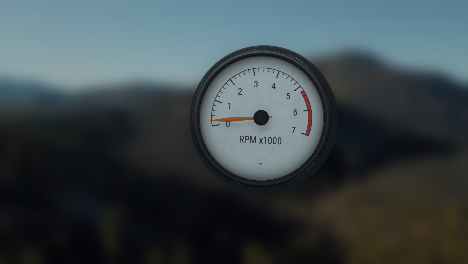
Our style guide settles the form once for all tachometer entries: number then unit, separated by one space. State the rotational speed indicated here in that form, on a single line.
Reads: 200 rpm
